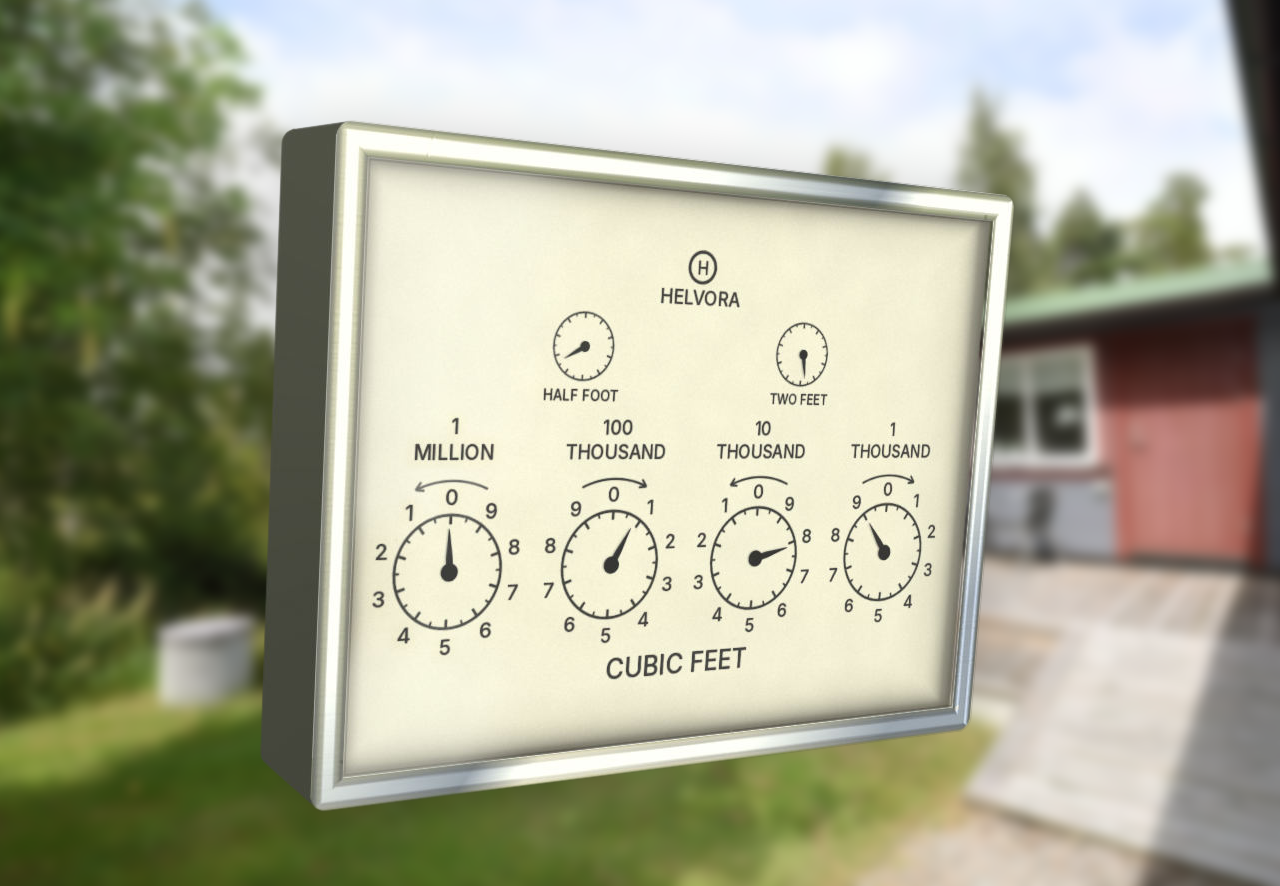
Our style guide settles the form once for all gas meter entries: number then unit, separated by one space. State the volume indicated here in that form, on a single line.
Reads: 7900 ft³
